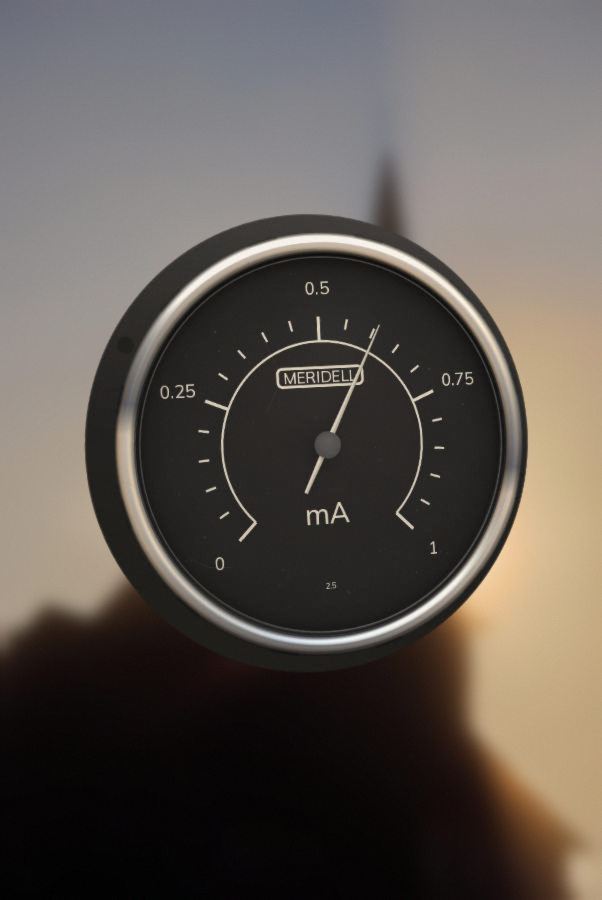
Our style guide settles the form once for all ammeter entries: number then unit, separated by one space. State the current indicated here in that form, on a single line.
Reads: 0.6 mA
